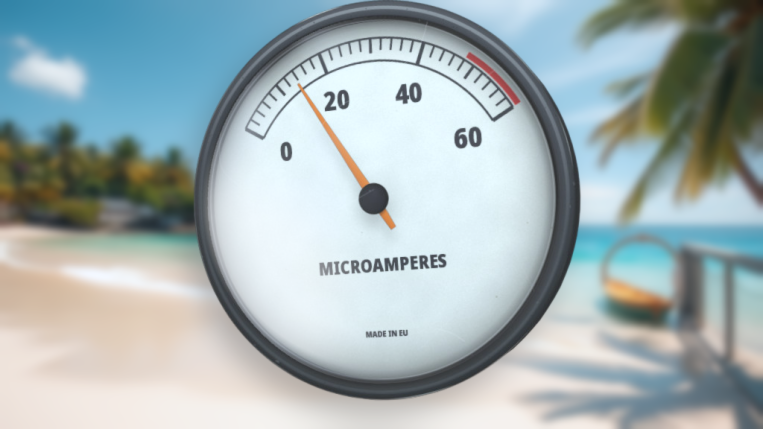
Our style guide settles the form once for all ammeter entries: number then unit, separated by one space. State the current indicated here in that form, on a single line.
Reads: 14 µA
